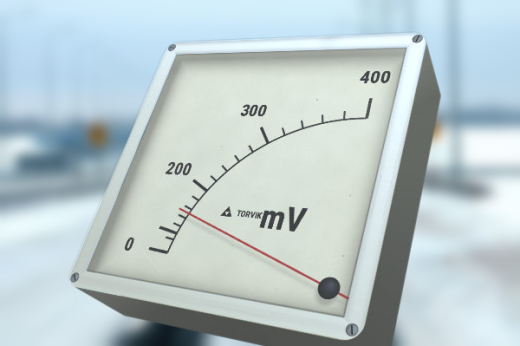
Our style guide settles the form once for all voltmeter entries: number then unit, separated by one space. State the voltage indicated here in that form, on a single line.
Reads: 150 mV
